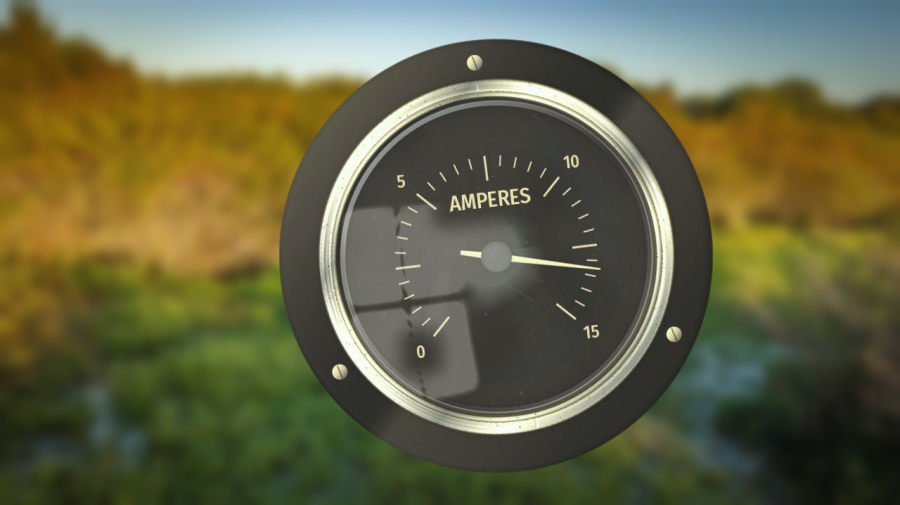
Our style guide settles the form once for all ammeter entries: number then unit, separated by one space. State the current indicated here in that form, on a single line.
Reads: 13.25 A
